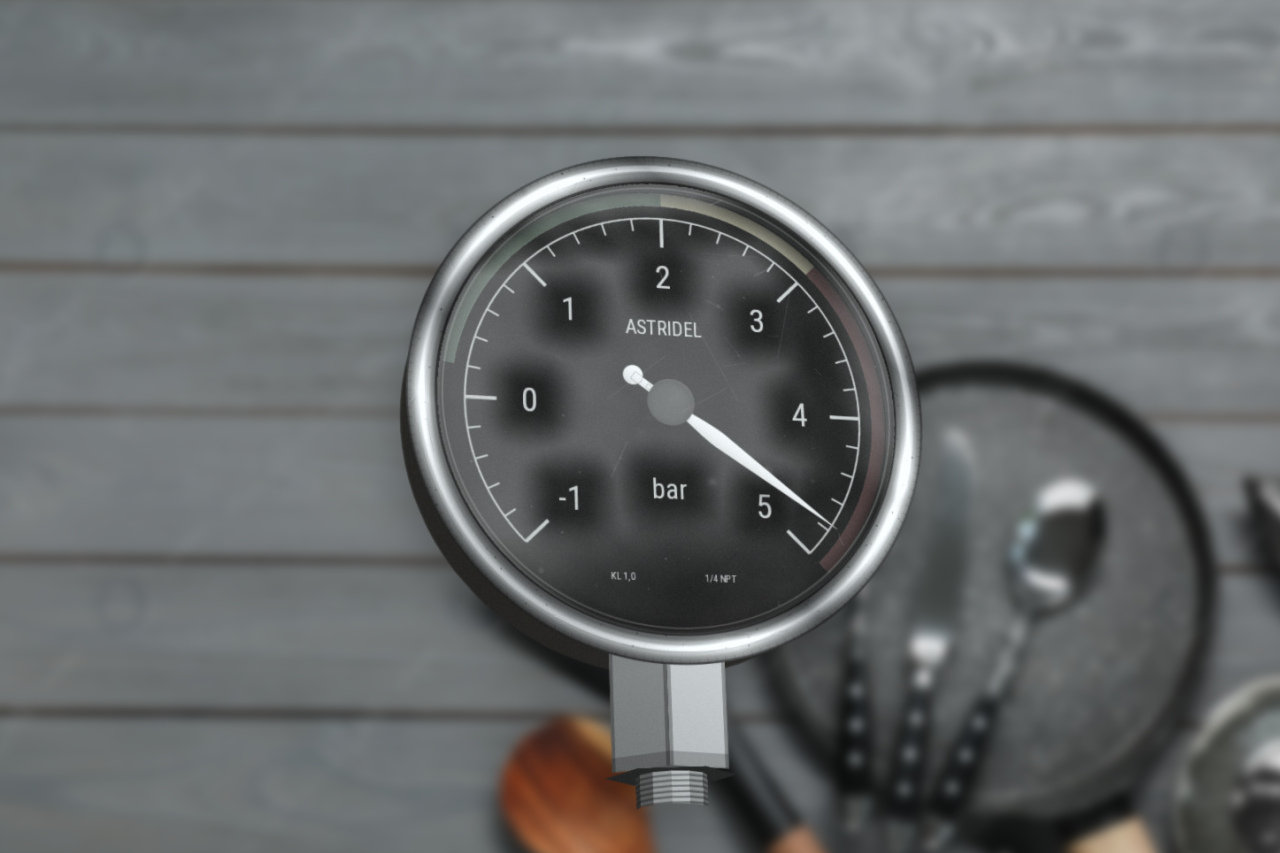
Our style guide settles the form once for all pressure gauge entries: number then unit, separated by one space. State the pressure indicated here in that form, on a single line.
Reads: 4.8 bar
